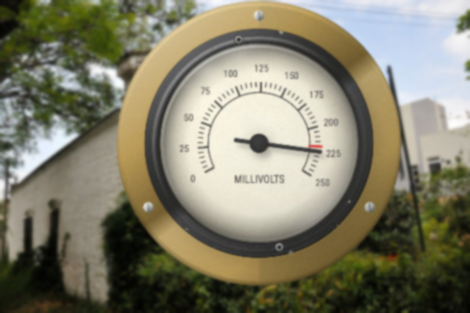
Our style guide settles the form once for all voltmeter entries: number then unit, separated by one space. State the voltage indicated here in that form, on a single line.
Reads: 225 mV
